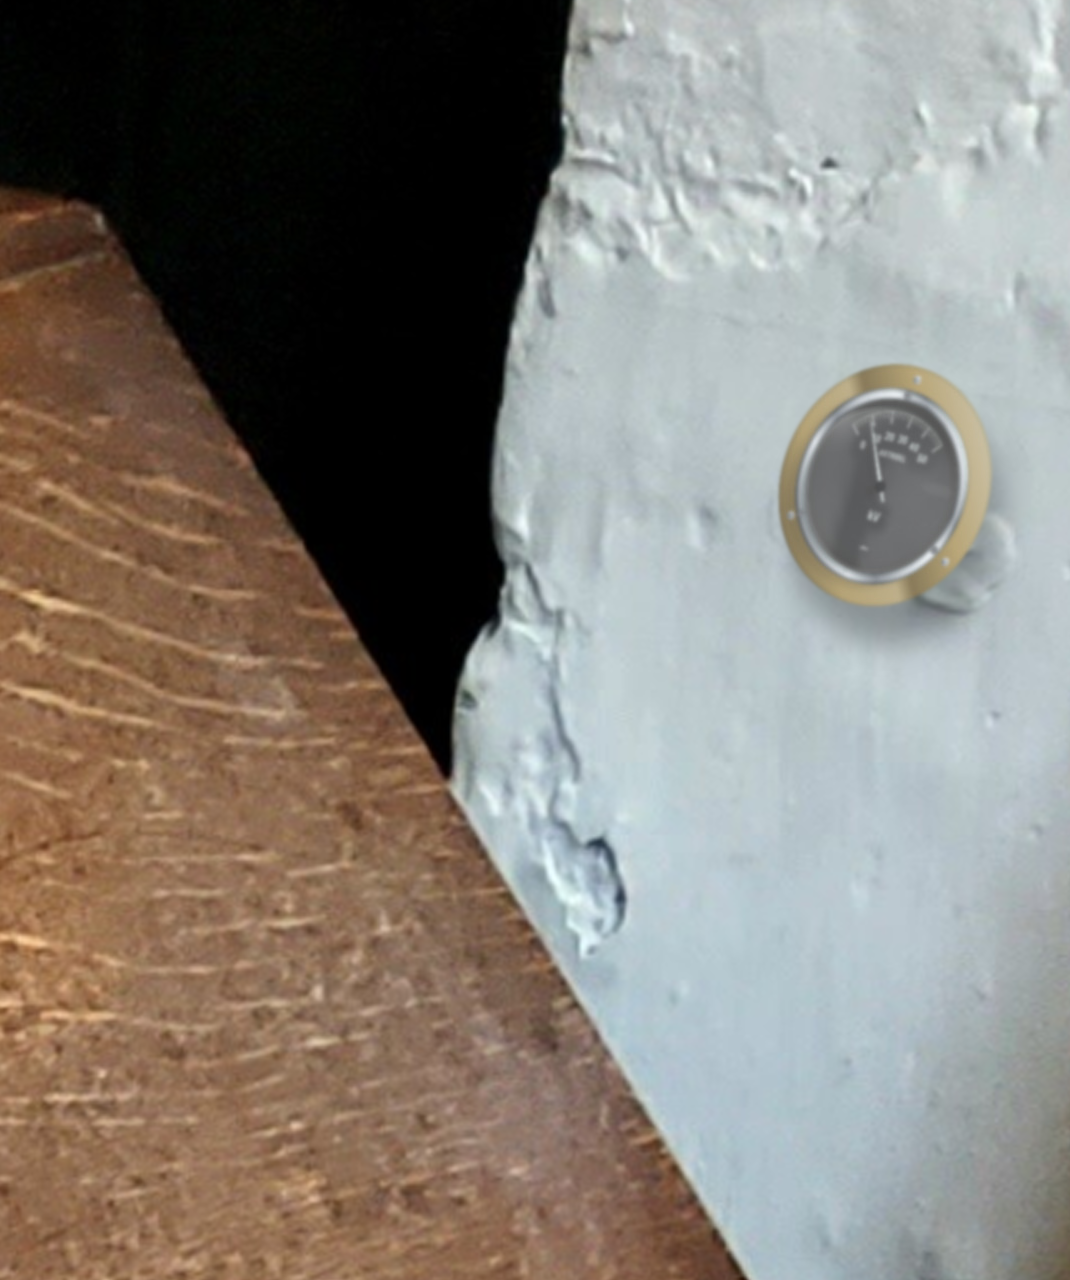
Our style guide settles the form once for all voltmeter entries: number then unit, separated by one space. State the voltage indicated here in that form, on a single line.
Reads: 10 kV
